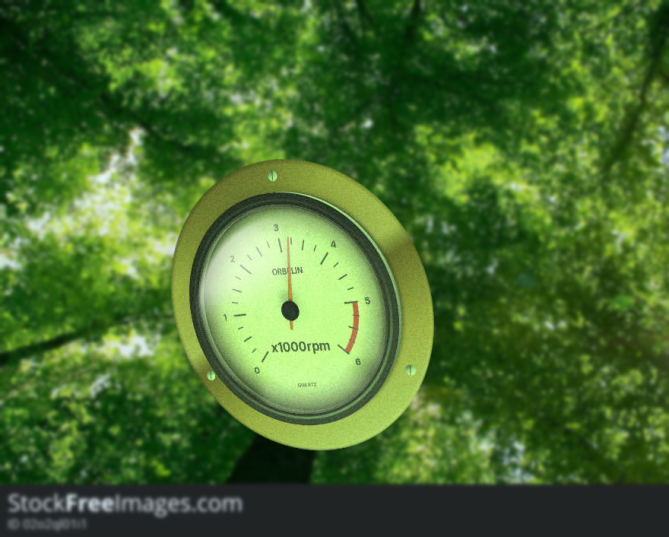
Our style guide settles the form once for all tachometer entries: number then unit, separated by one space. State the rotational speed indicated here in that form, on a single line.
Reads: 3250 rpm
